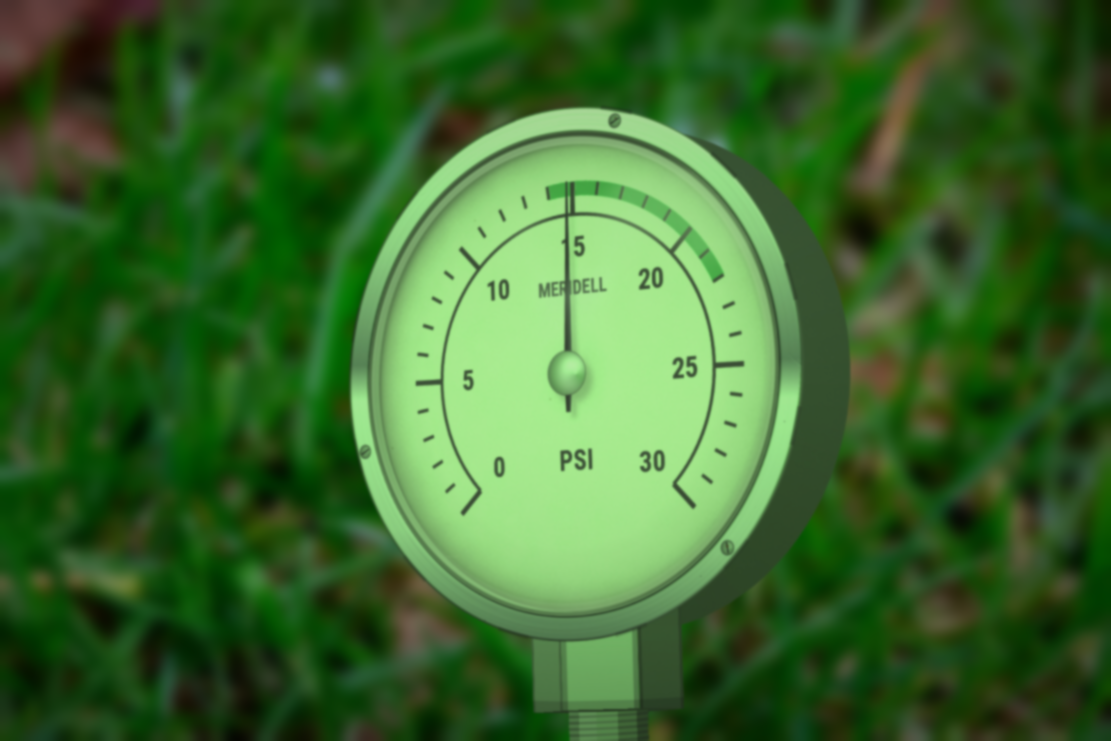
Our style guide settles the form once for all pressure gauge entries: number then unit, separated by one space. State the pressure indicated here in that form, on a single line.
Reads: 15 psi
